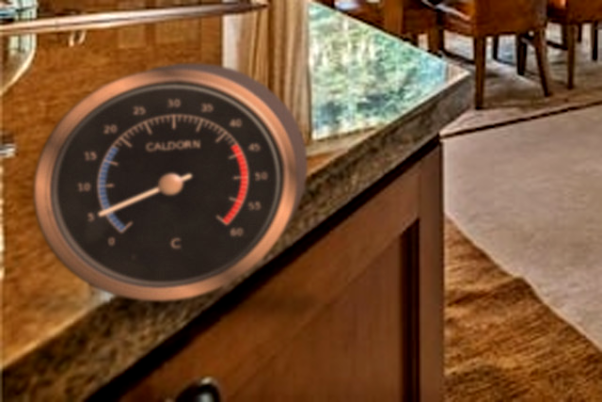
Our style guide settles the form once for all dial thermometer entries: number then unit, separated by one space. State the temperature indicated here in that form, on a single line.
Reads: 5 °C
